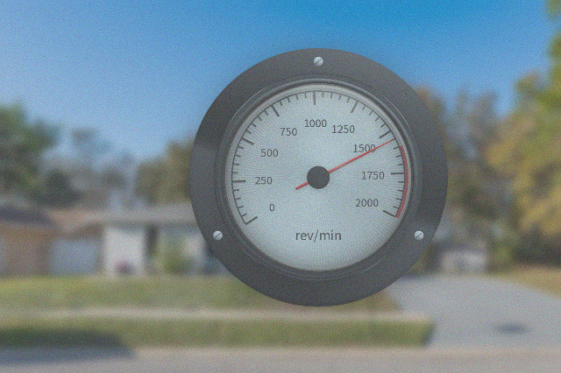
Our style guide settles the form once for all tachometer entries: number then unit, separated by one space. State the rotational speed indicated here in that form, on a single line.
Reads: 1550 rpm
